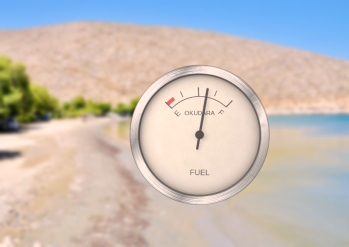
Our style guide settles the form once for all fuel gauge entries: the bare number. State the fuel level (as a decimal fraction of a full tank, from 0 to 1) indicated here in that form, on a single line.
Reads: 0.625
